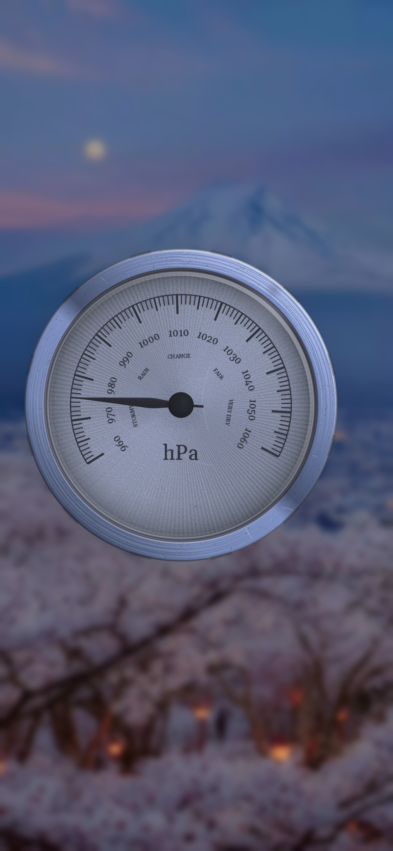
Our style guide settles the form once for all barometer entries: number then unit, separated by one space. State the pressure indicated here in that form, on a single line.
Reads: 975 hPa
